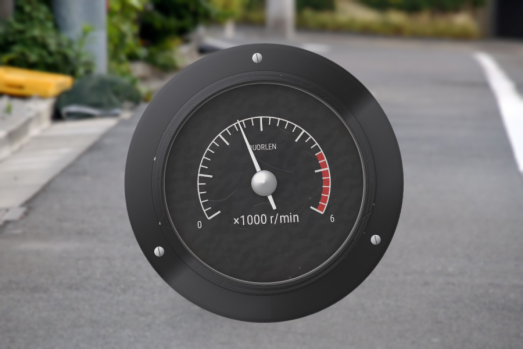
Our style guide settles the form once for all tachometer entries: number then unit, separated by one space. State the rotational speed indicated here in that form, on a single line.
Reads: 2500 rpm
